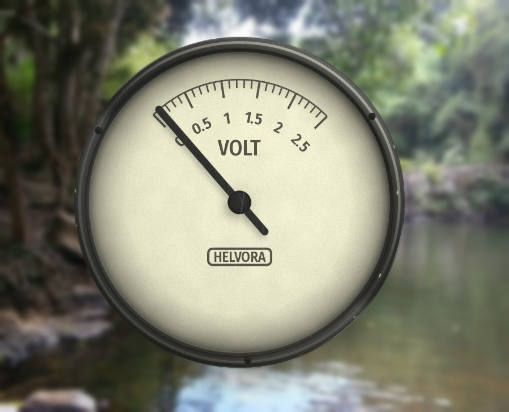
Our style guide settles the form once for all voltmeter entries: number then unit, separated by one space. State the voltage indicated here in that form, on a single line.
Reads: 0.1 V
